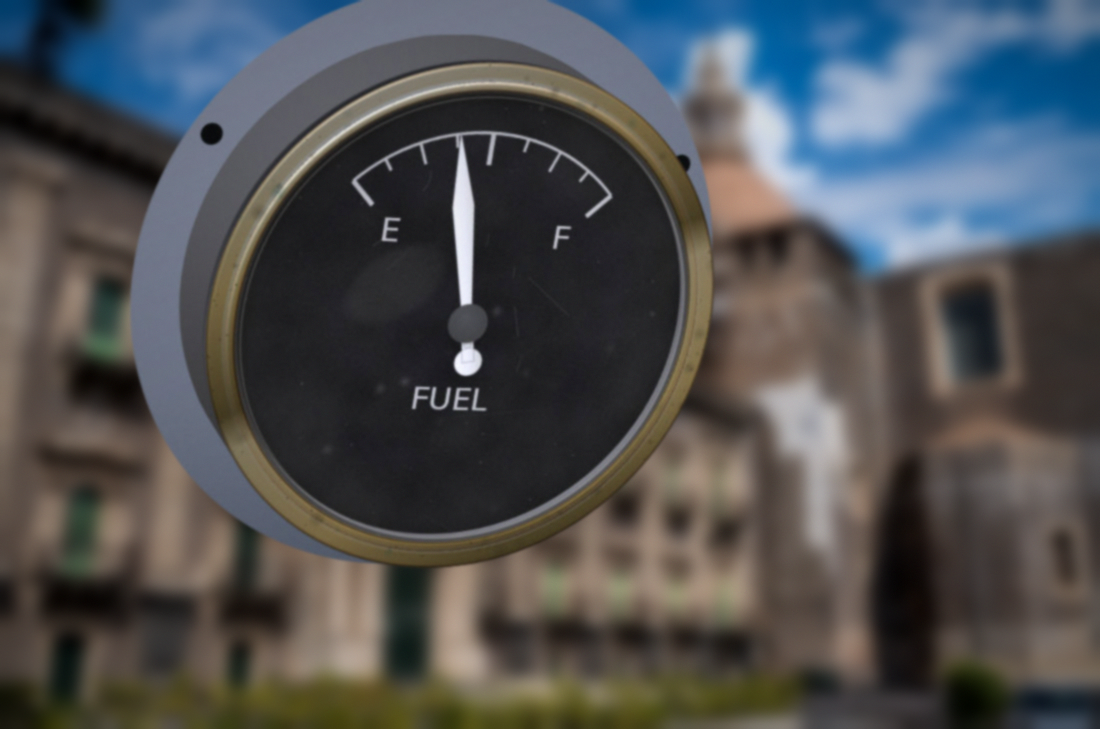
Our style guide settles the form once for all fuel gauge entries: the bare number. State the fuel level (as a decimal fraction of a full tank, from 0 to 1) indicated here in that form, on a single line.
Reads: 0.375
